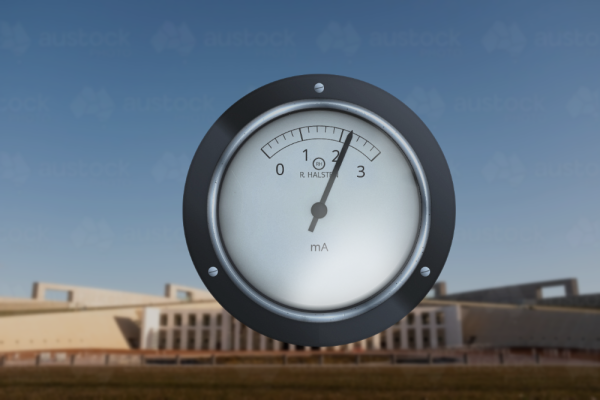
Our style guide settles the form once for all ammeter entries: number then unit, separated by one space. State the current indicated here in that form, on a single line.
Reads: 2.2 mA
